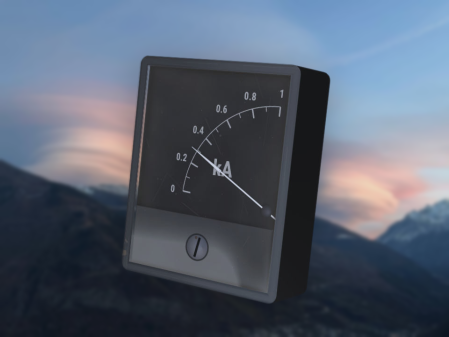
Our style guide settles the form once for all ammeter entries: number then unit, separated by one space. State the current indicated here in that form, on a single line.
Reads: 0.3 kA
